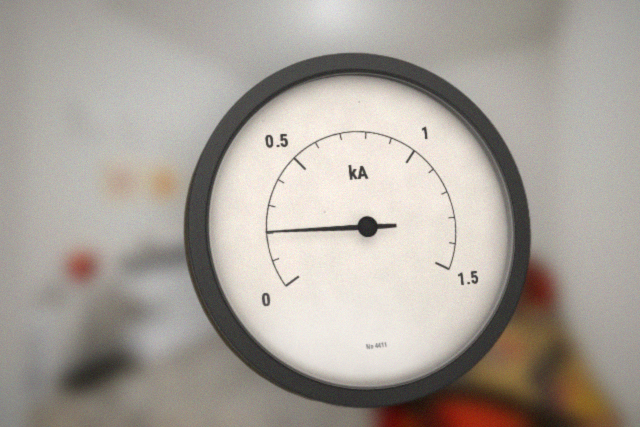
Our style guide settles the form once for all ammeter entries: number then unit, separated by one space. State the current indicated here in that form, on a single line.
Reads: 0.2 kA
